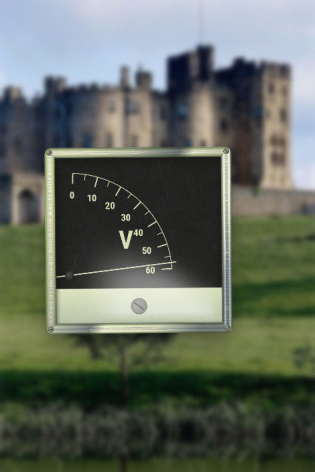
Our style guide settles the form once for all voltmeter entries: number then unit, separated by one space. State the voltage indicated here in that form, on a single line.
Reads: 57.5 V
